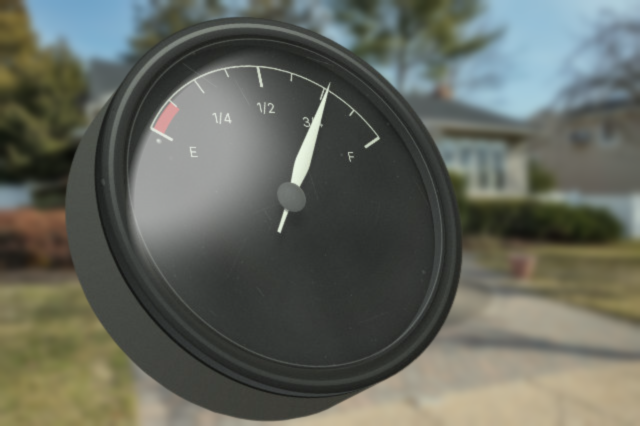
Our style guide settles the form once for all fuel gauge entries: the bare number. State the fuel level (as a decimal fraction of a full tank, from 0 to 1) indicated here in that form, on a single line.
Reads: 0.75
